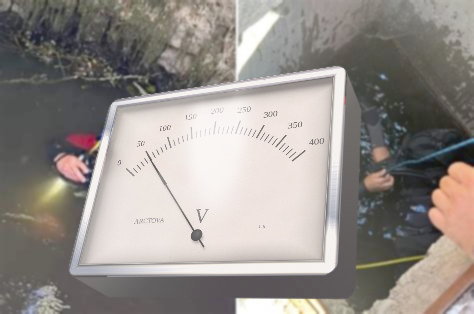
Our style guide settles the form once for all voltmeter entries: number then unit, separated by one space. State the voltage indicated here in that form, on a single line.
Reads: 50 V
